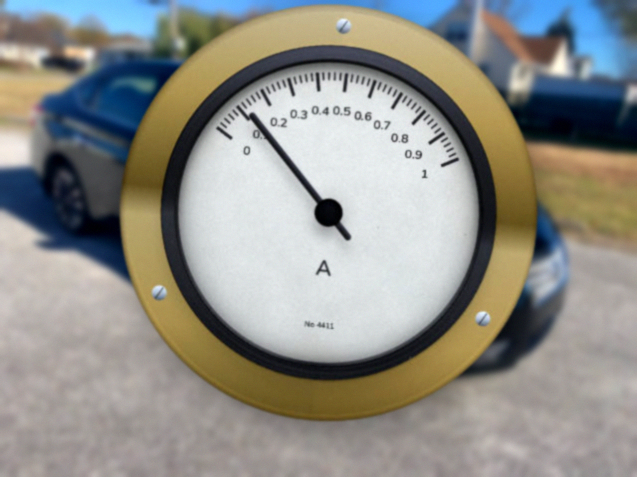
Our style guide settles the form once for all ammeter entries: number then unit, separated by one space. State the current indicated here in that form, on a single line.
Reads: 0.12 A
